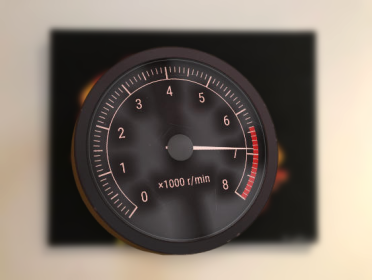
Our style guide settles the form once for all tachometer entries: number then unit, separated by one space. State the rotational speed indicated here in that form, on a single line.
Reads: 6900 rpm
